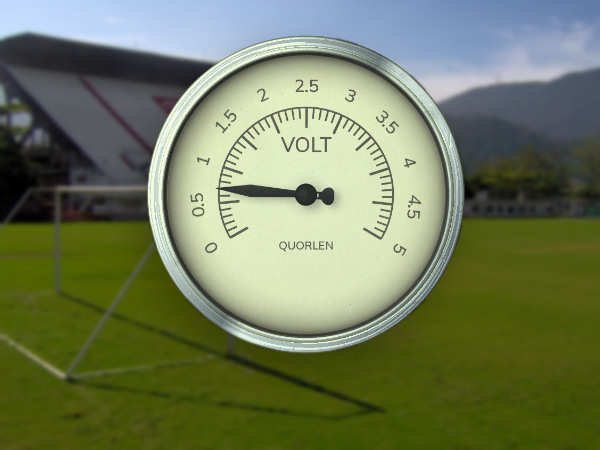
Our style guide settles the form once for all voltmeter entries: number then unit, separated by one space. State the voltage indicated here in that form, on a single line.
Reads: 0.7 V
